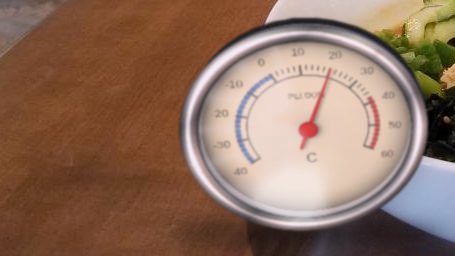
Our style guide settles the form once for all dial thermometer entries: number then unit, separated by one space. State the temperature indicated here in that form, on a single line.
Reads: 20 °C
